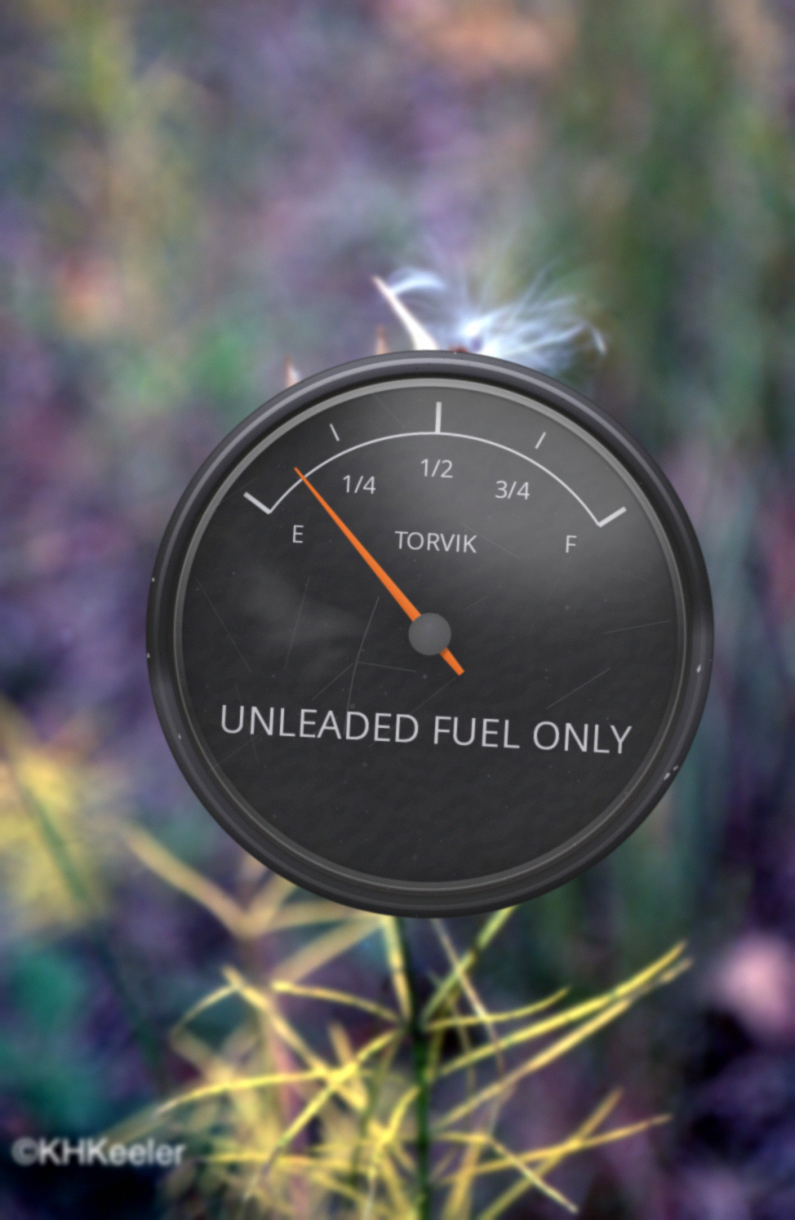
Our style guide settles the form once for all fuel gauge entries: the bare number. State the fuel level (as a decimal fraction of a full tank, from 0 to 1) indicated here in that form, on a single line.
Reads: 0.125
